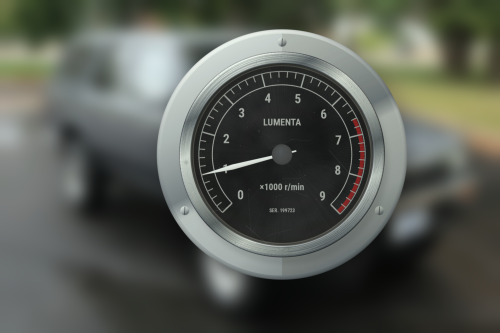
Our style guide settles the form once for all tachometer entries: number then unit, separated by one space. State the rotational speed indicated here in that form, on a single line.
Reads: 1000 rpm
